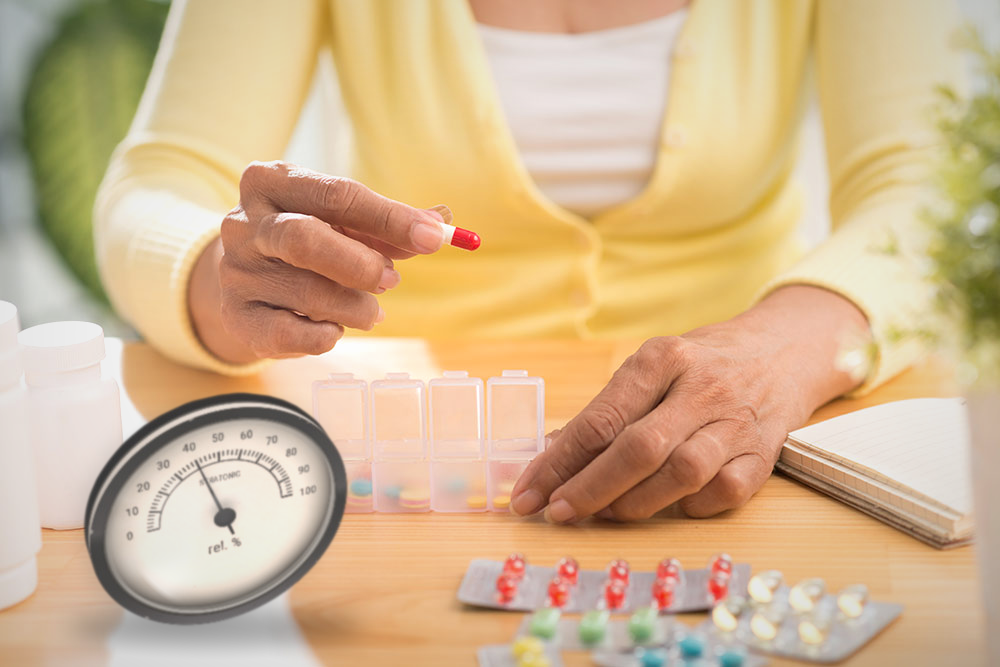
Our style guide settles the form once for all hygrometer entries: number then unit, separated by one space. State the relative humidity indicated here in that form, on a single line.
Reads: 40 %
